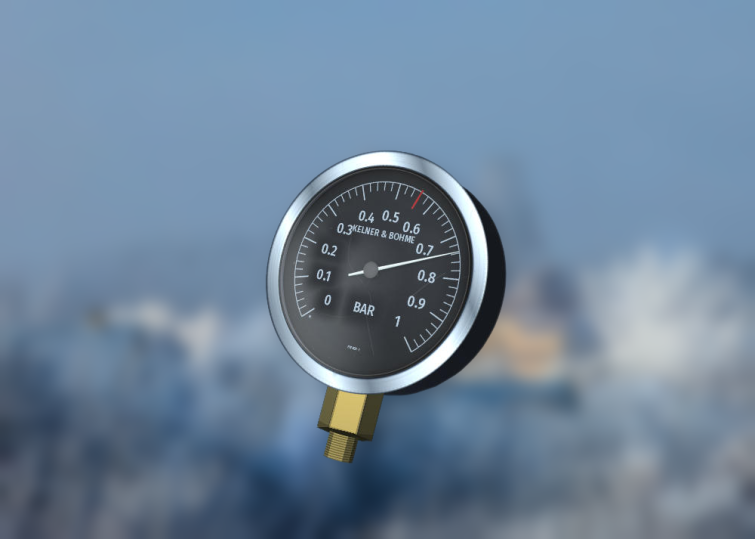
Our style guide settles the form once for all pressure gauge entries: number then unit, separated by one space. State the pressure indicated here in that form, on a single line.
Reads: 0.74 bar
